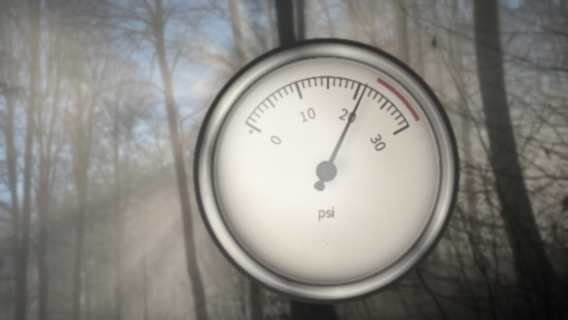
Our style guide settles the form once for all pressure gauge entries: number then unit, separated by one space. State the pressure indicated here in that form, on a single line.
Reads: 21 psi
